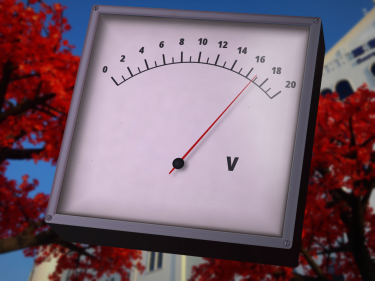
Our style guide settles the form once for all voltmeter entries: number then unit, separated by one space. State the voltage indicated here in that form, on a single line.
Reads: 17 V
